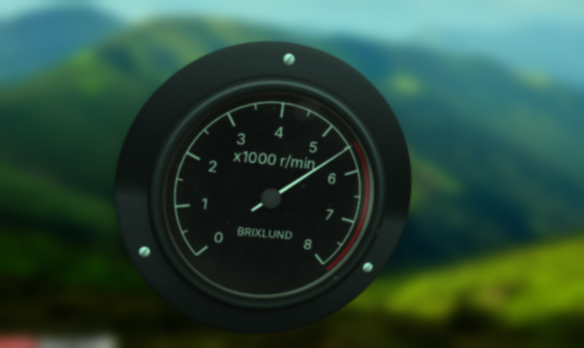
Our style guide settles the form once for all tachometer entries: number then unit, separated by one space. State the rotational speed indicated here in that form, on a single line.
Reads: 5500 rpm
